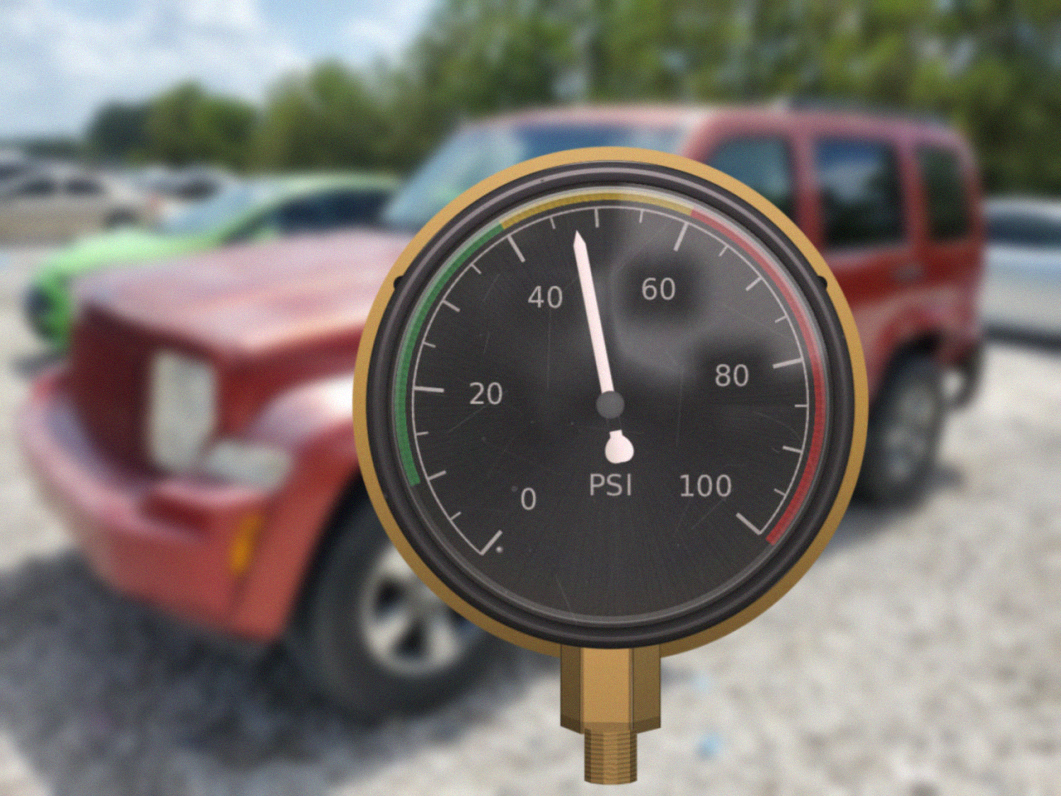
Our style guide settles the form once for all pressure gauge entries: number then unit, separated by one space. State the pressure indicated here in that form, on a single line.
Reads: 47.5 psi
